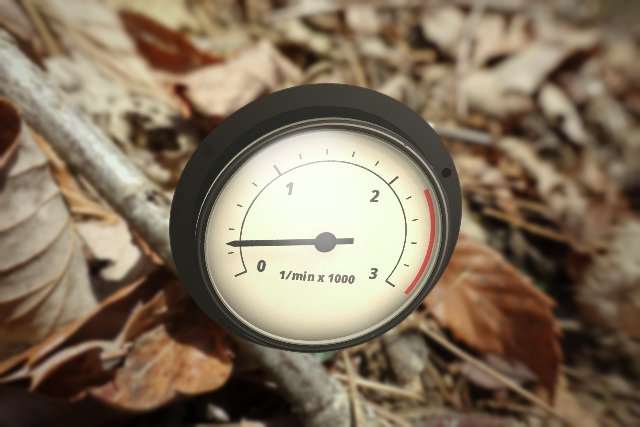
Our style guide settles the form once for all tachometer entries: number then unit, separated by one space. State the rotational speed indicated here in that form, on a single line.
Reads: 300 rpm
